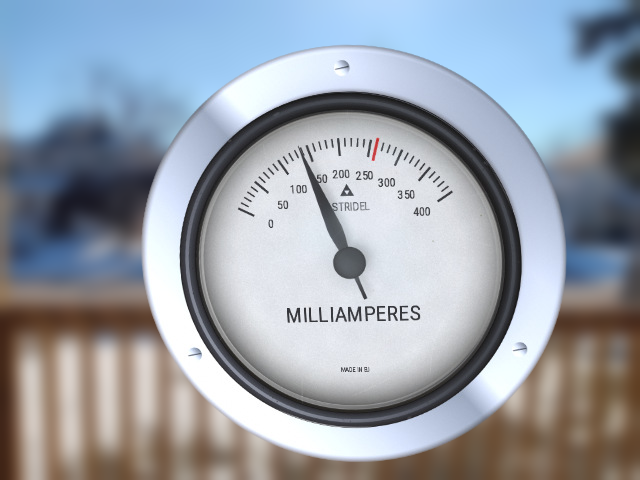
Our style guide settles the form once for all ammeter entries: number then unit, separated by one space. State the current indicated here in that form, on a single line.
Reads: 140 mA
